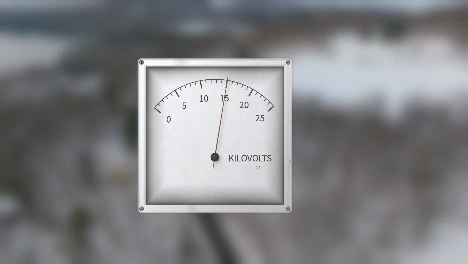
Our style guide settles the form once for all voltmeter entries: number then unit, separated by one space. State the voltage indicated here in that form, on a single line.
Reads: 15 kV
